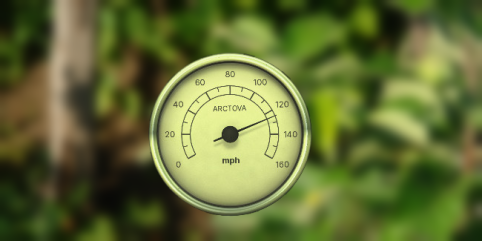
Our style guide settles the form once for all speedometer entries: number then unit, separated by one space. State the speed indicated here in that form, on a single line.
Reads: 125 mph
